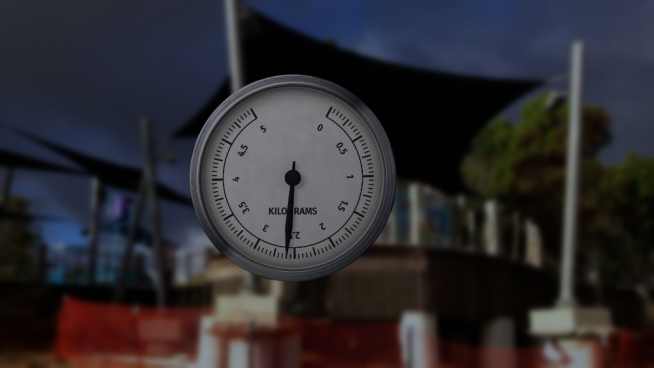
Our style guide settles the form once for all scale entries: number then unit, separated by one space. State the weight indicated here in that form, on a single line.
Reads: 2.6 kg
